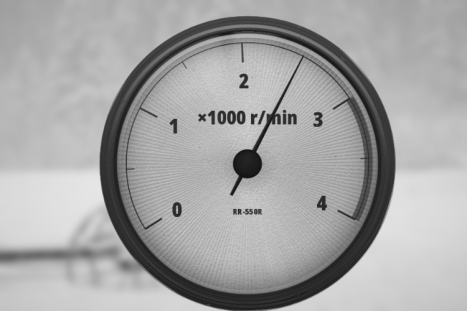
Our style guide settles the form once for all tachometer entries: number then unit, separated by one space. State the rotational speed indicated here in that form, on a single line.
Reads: 2500 rpm
